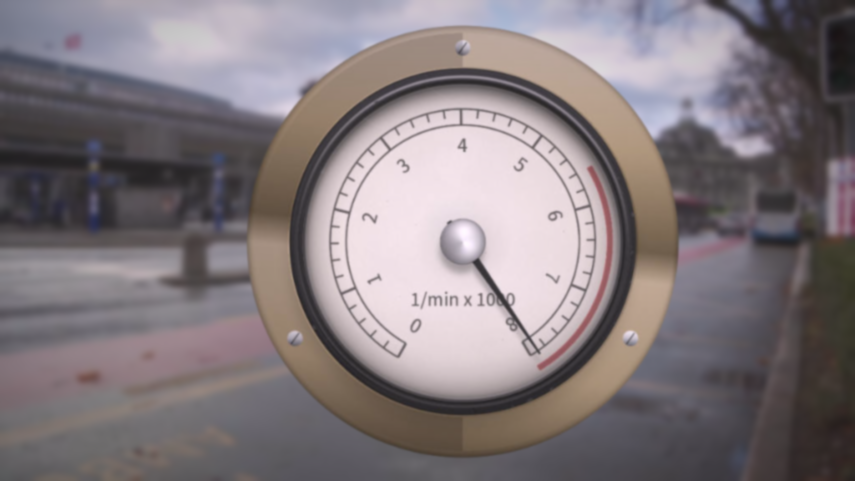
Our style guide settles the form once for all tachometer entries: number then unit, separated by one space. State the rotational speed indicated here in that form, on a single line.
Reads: 7900 rpm
